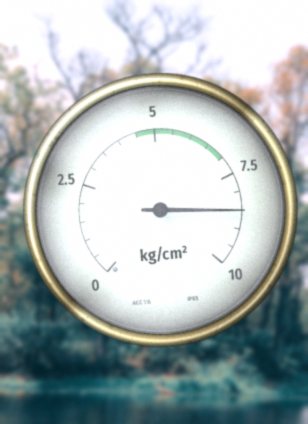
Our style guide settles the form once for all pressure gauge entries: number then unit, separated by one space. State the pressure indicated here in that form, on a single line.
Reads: 8.5 kg/cm²
